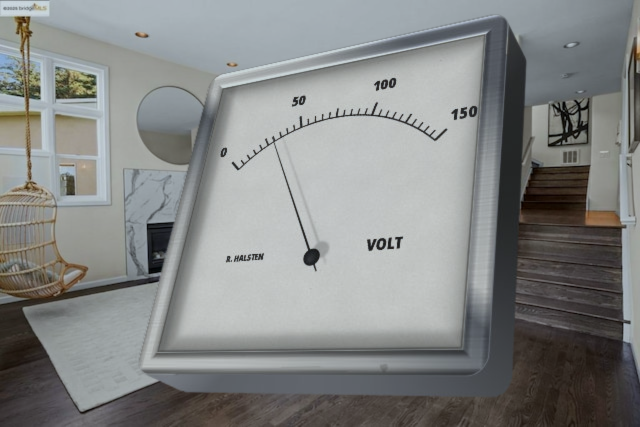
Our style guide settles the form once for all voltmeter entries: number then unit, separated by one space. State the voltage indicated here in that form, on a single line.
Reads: 30 V
